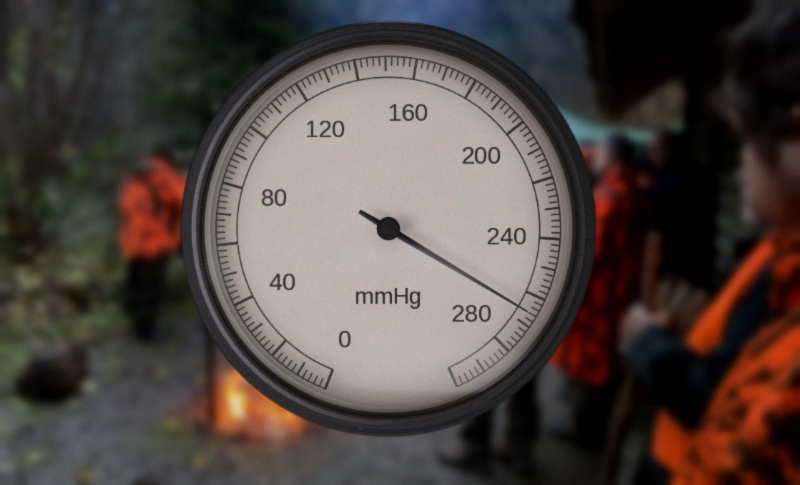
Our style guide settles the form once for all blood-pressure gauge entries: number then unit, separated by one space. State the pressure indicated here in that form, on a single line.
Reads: 266 mmHg
